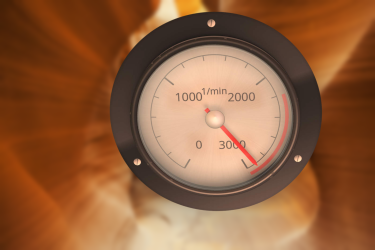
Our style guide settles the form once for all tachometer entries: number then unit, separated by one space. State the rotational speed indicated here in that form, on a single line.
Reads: 2900 rpm
